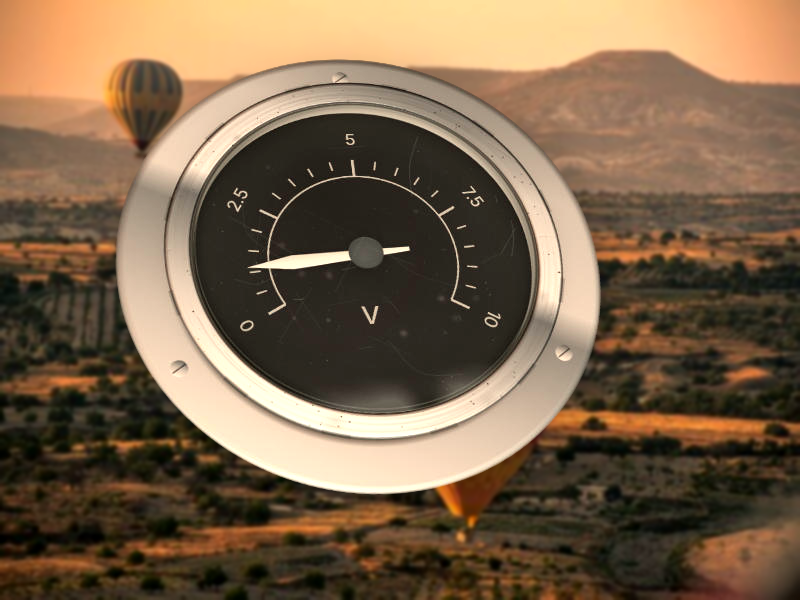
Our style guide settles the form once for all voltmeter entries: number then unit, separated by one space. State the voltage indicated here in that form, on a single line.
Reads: 1 V
